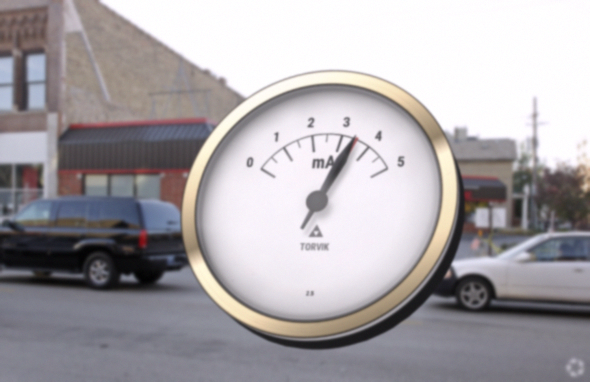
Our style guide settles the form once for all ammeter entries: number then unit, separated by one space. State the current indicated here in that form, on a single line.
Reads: 3.5 mA
